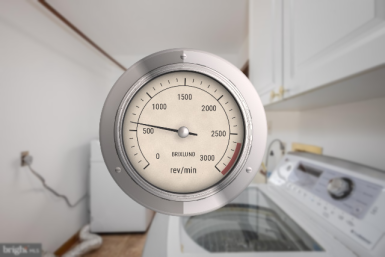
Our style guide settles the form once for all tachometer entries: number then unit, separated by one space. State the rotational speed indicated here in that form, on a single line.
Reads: 600 rpm
